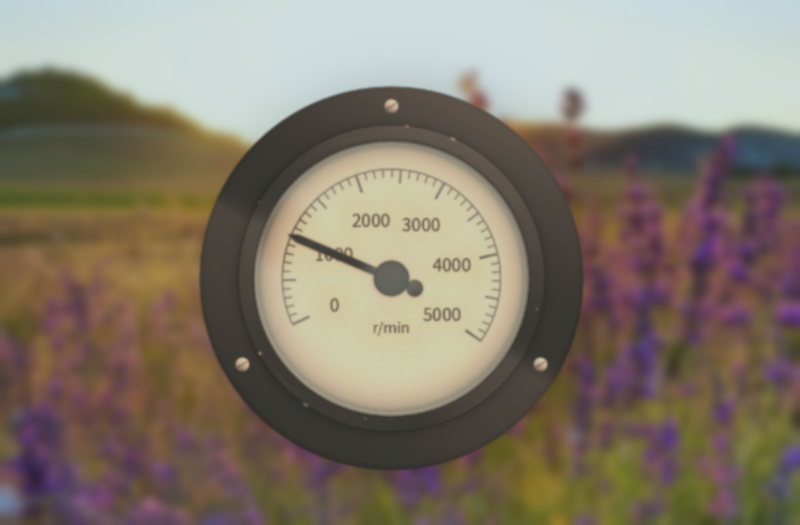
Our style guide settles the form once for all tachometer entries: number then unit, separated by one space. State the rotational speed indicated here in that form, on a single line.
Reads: 1000 rpm
